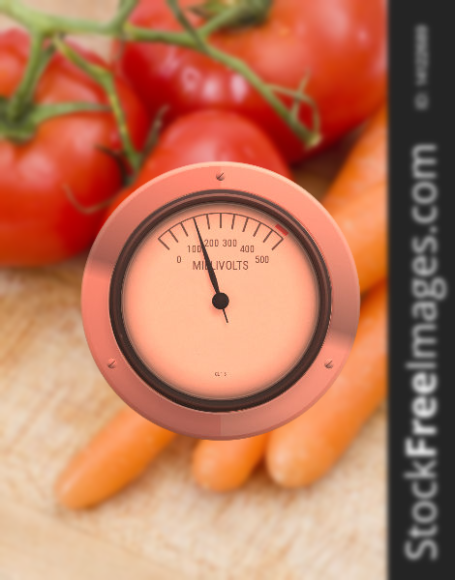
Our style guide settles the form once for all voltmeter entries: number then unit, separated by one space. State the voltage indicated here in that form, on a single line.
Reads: 150 mV
